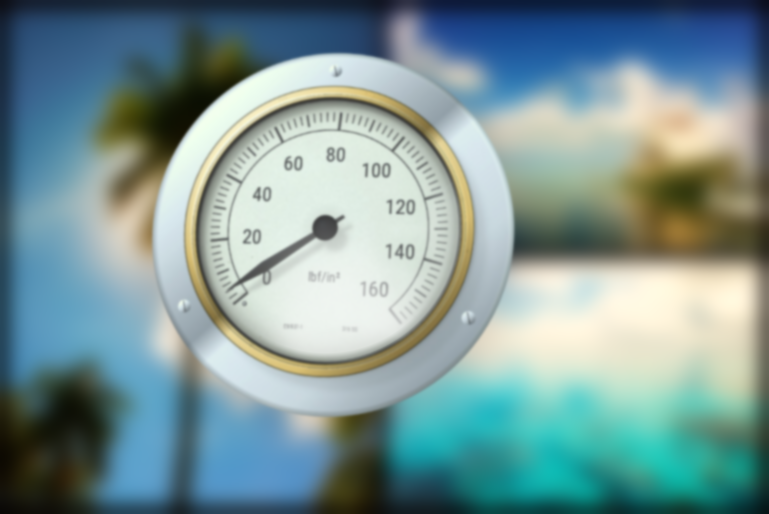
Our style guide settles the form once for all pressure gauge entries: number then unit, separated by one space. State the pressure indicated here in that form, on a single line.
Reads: 4 psi
